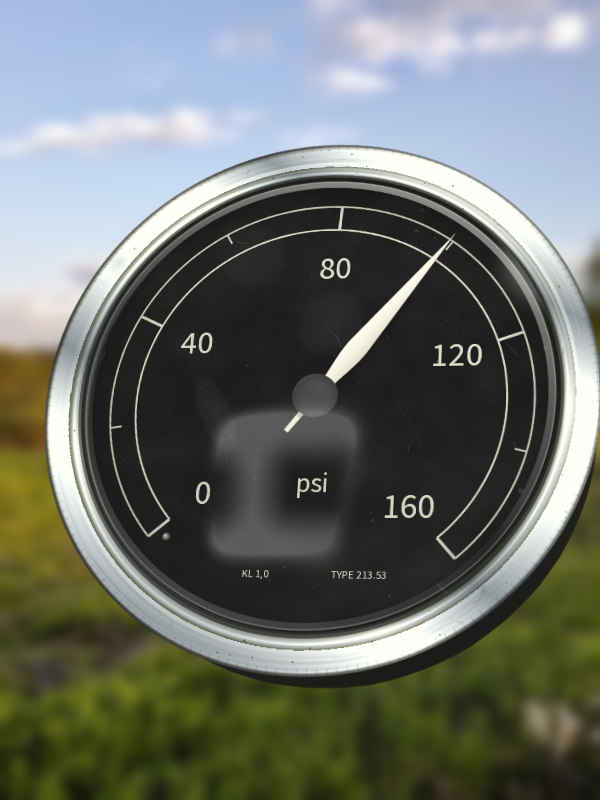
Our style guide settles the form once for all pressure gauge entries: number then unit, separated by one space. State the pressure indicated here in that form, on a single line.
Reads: 100 psi
